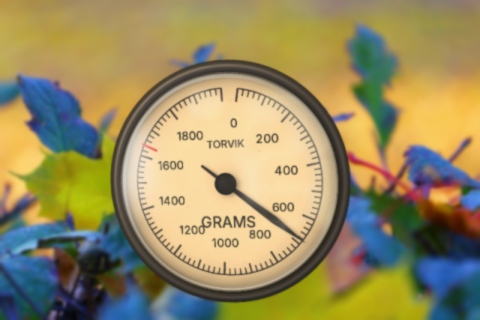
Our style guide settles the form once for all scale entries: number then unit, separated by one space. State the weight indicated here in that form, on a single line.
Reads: 680 g
